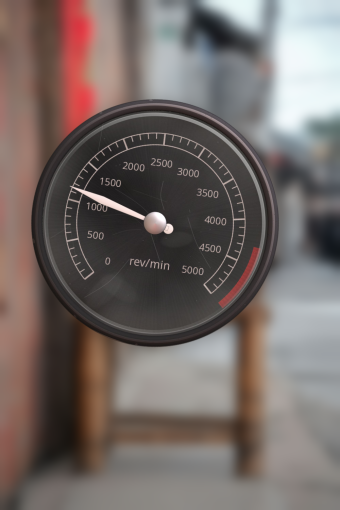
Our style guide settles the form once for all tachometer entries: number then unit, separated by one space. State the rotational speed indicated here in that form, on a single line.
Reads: 1150 rpm
